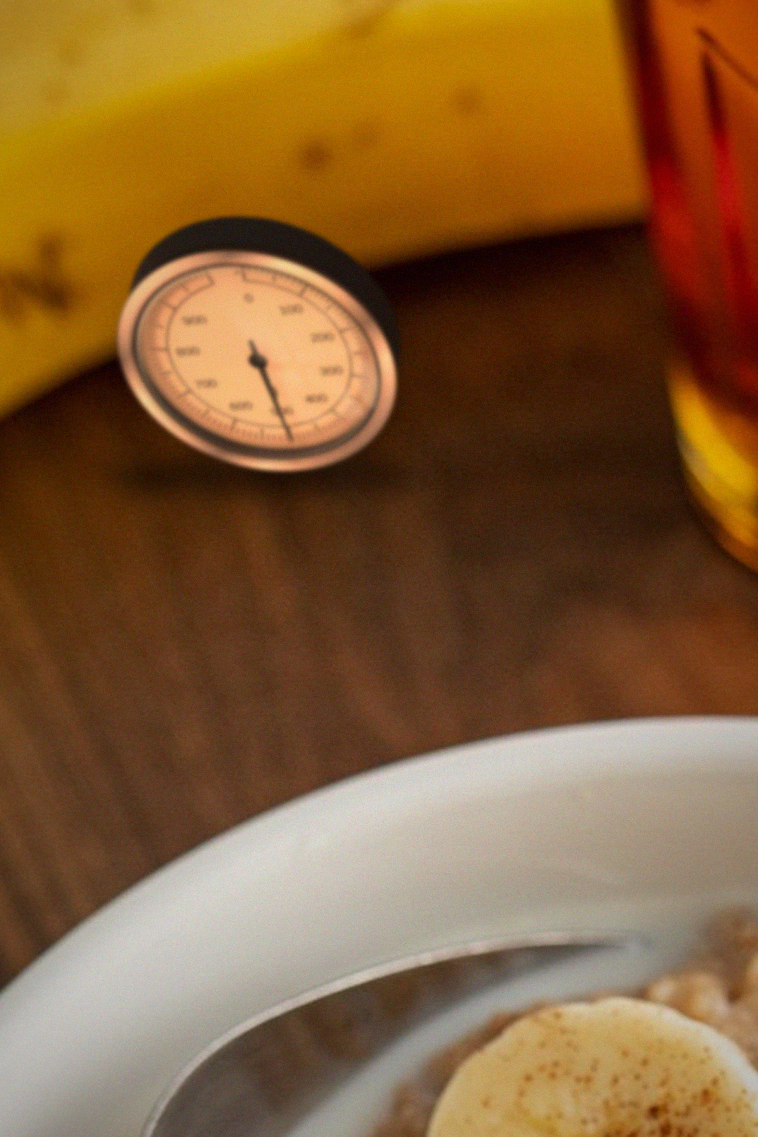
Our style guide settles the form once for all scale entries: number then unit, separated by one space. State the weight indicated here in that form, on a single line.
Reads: 500 g
